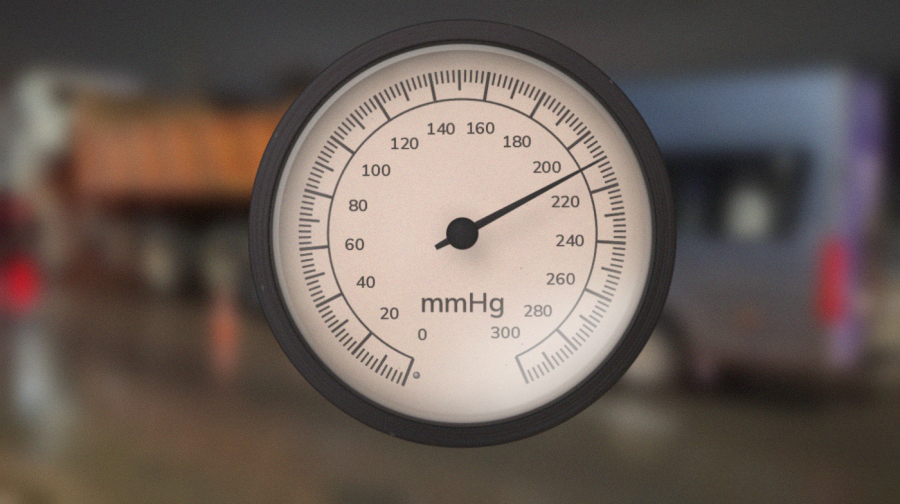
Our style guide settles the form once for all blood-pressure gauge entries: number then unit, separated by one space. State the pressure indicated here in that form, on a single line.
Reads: 210 mmHg
